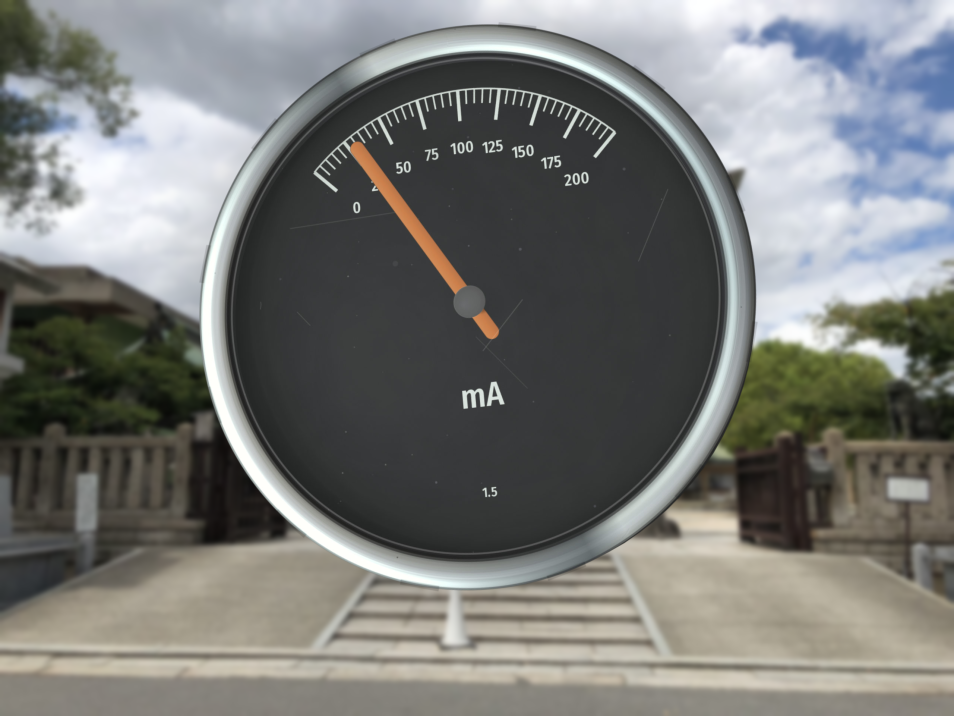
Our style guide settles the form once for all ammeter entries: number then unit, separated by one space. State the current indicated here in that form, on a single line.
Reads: 30 mA
